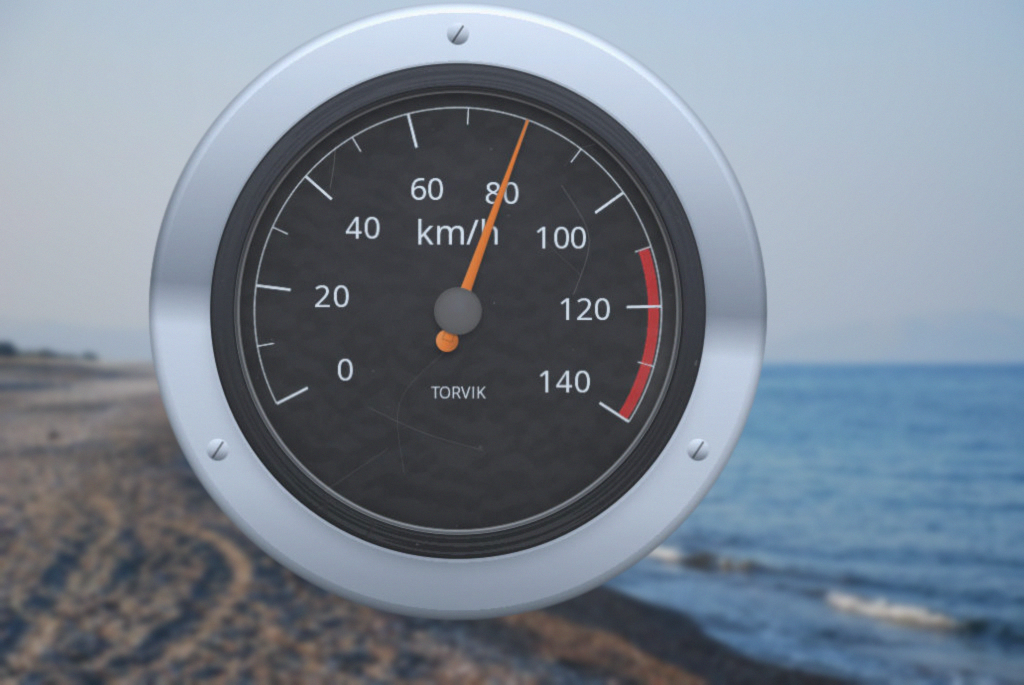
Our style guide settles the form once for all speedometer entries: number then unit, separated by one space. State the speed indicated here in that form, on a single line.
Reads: 80 km/h
